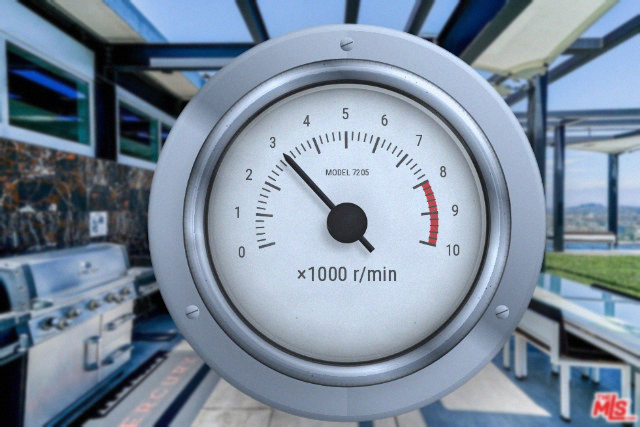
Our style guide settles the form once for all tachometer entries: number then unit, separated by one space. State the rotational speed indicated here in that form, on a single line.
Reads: 3000 rpm
